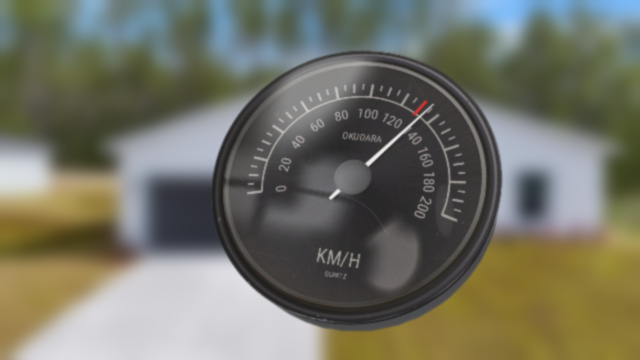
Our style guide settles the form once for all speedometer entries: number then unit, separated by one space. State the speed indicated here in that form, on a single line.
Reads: 135 km/h
